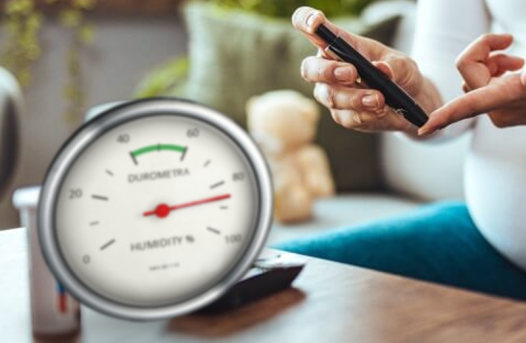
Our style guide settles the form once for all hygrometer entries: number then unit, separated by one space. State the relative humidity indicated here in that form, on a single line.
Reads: 85 %
